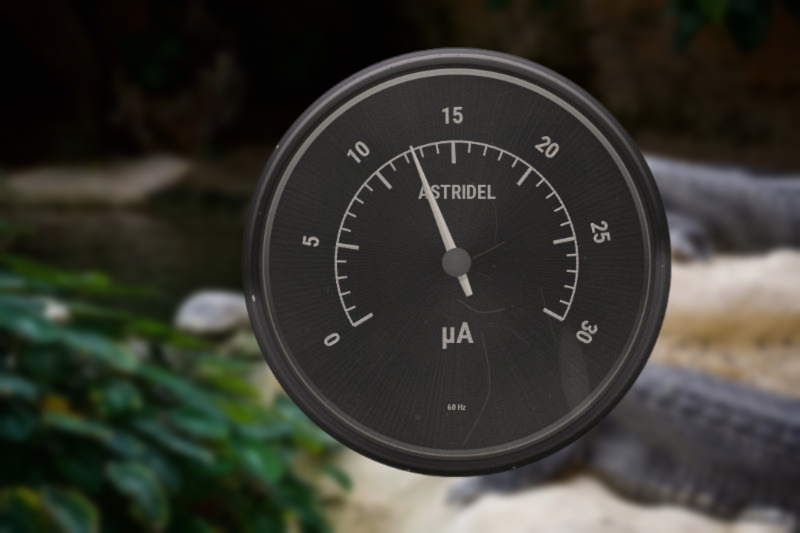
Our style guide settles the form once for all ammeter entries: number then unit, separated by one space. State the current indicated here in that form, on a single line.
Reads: 12.5 µA
